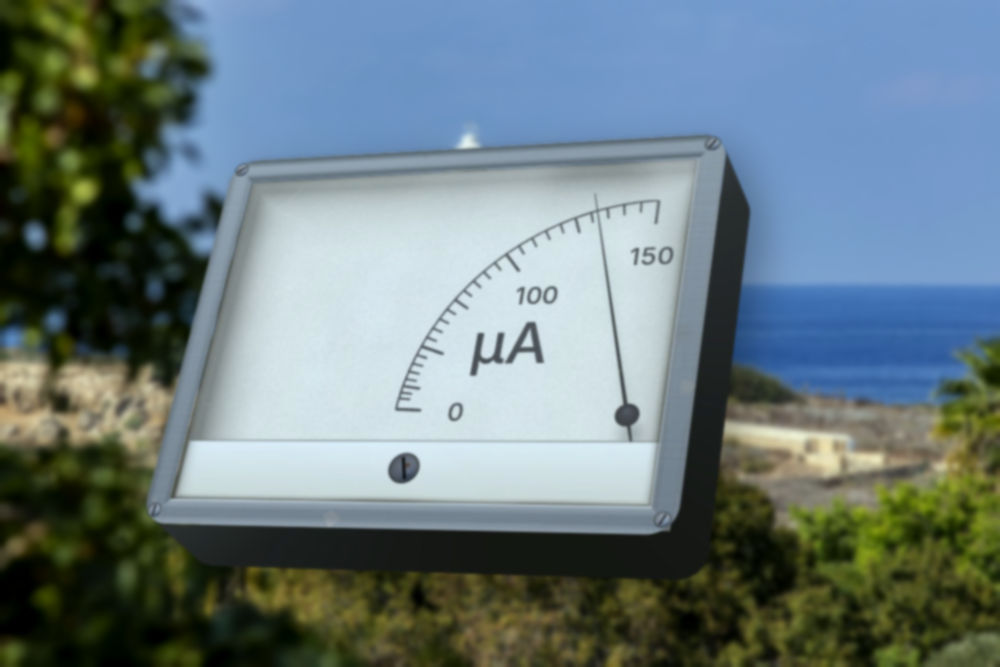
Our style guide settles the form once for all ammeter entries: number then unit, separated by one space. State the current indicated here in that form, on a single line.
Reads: 132.5 µA
